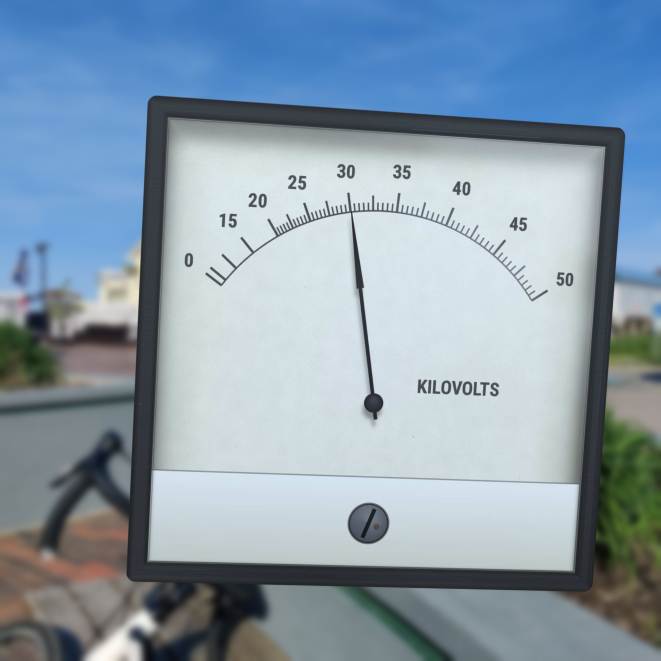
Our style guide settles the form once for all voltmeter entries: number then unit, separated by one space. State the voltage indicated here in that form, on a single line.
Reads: 30 kV
